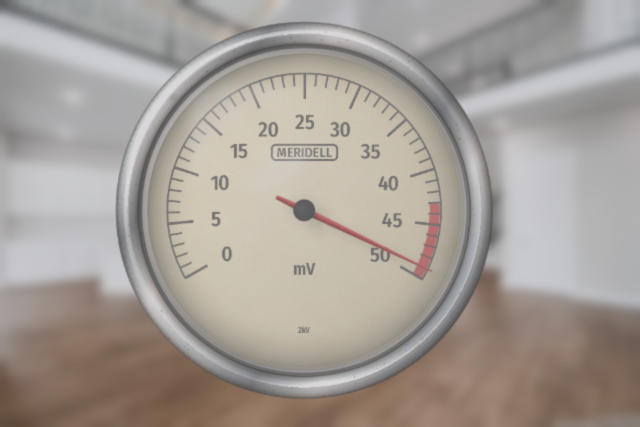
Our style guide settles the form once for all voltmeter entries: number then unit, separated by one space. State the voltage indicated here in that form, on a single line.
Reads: 49 mV
